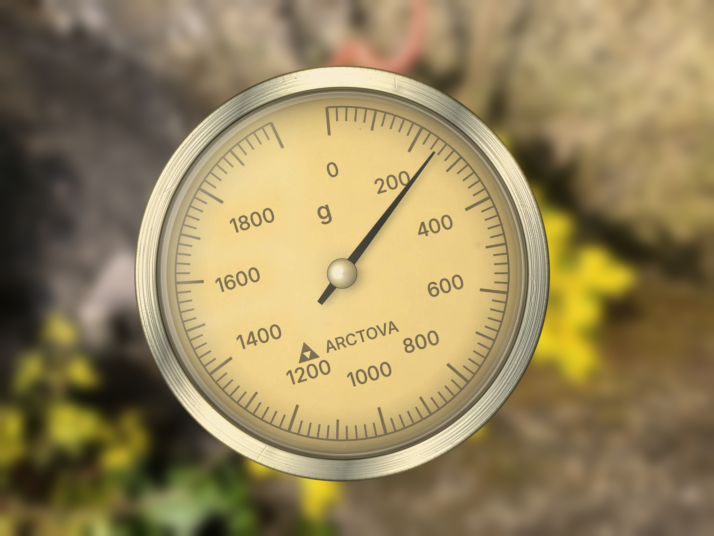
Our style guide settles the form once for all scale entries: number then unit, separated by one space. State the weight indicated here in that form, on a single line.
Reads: 250 g
